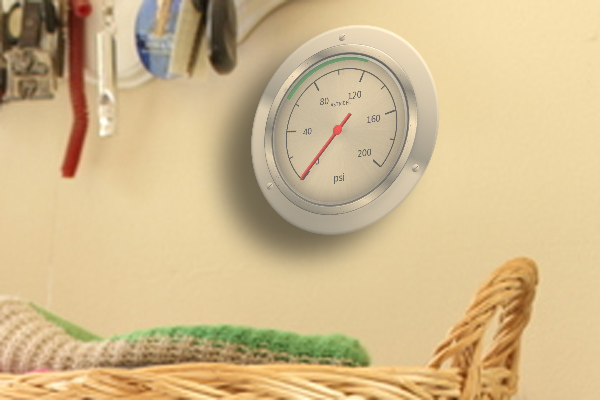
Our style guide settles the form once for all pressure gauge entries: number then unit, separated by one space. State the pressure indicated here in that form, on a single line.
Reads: 0 psi
